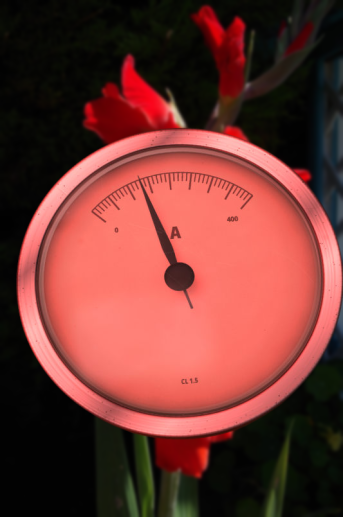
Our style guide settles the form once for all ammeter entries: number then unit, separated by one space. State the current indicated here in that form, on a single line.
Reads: 130 A
